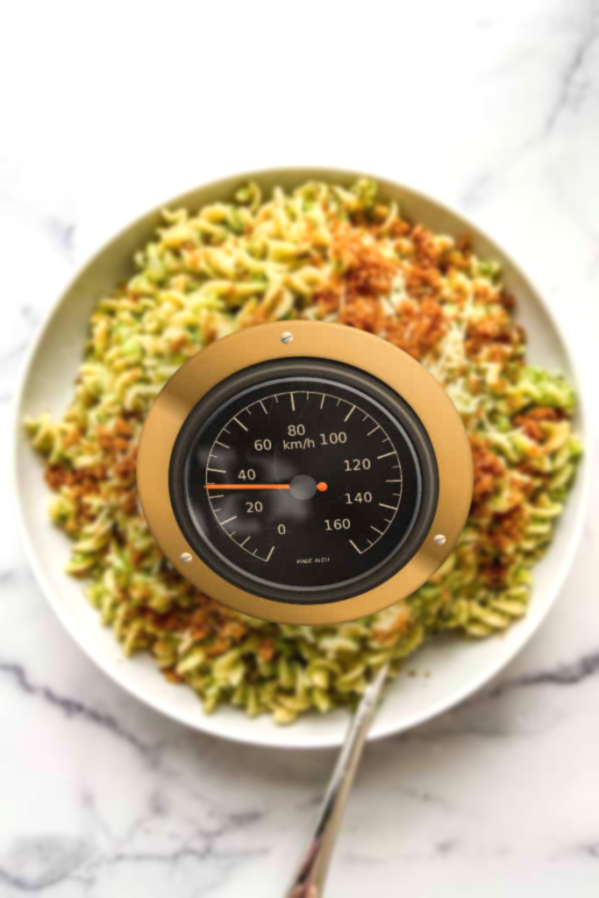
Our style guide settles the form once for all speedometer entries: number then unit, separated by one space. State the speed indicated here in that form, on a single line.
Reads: 35 km/h
